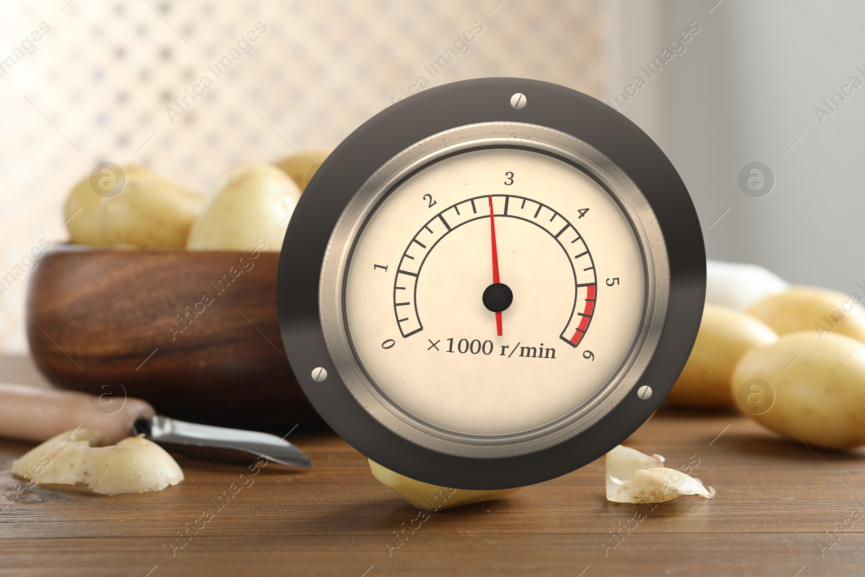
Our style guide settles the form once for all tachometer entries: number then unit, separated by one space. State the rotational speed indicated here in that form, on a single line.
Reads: 2750 rpm
